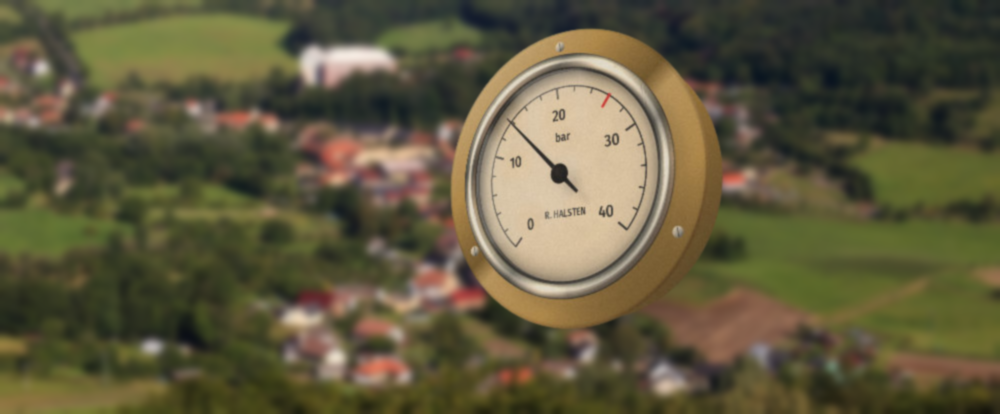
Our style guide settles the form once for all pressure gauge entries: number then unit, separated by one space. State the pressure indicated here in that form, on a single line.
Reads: 14 bar
